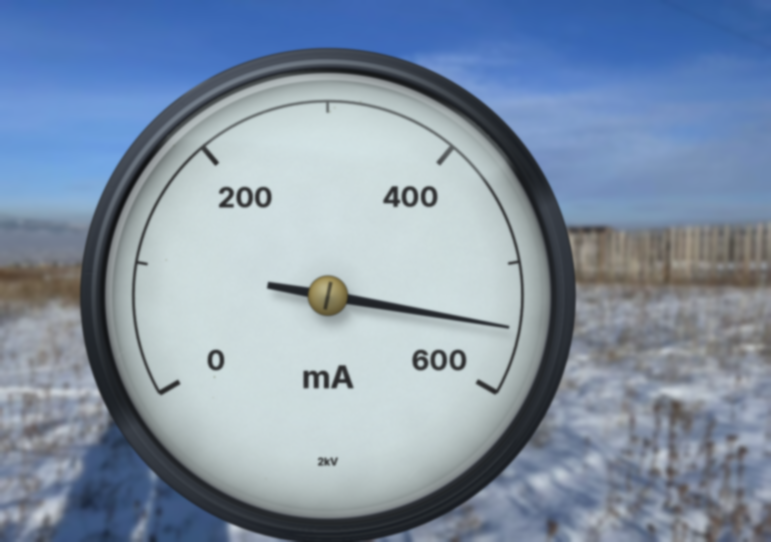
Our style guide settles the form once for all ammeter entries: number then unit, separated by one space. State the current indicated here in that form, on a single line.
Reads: 550 mA
